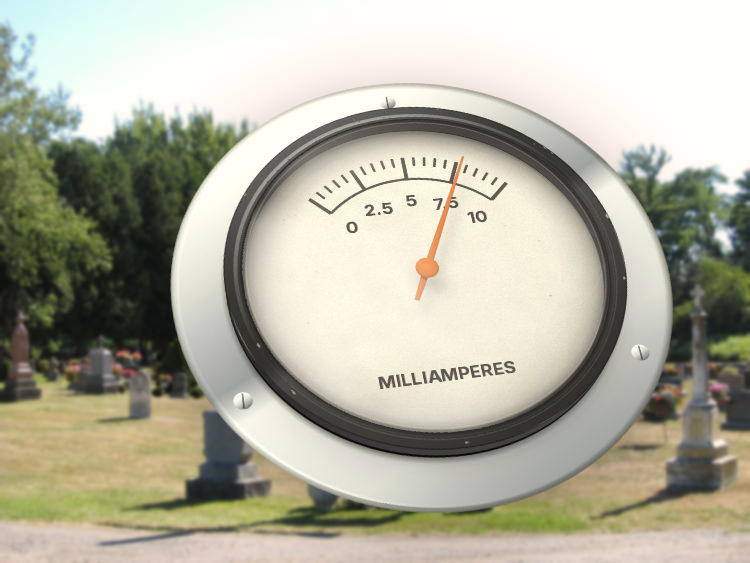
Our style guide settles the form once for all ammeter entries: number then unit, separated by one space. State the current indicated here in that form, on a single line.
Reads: 7.75 mA
